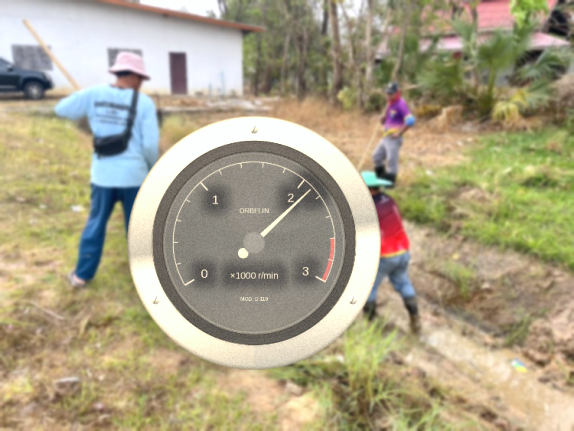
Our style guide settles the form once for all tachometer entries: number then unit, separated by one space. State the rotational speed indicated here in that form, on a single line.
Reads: 2100 rpm
